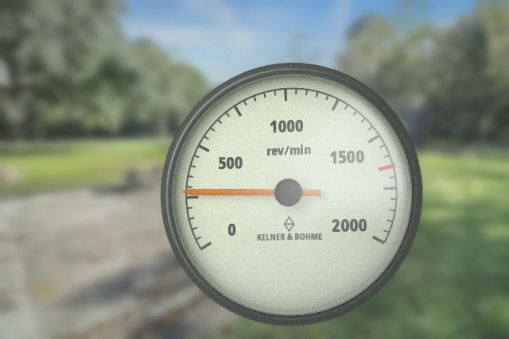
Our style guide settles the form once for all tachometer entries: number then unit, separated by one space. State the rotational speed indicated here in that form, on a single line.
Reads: 275 rpm
